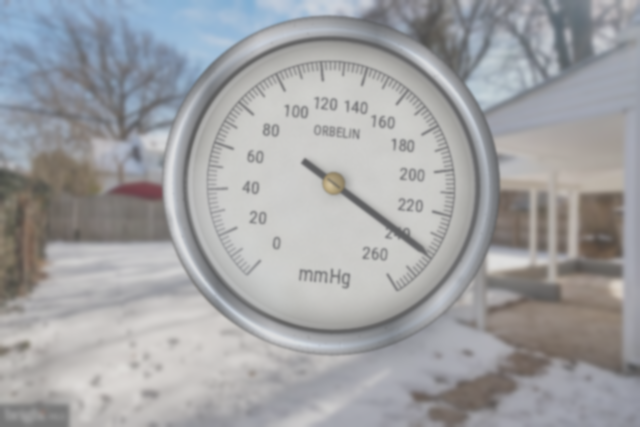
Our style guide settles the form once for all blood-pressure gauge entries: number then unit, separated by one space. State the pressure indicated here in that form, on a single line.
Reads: 240 mmHg
